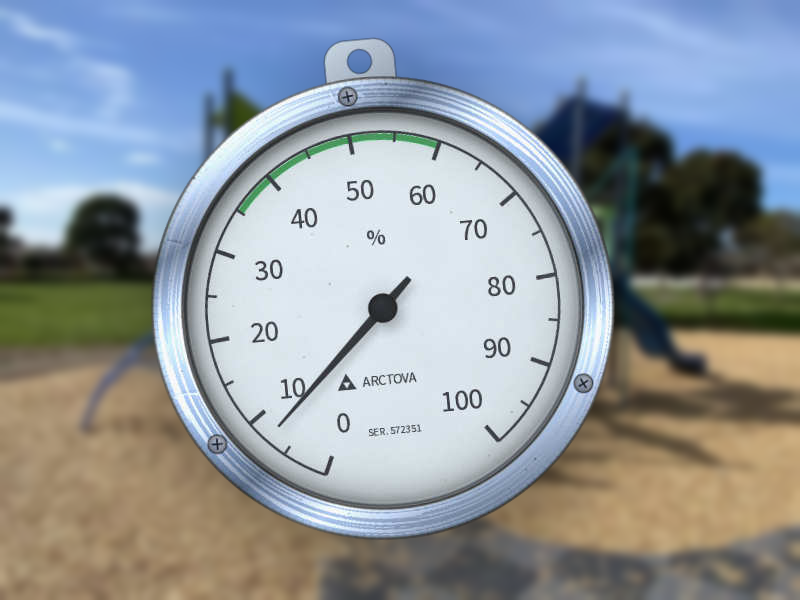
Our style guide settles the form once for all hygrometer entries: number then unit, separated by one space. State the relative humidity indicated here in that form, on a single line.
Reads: 7.5 %
